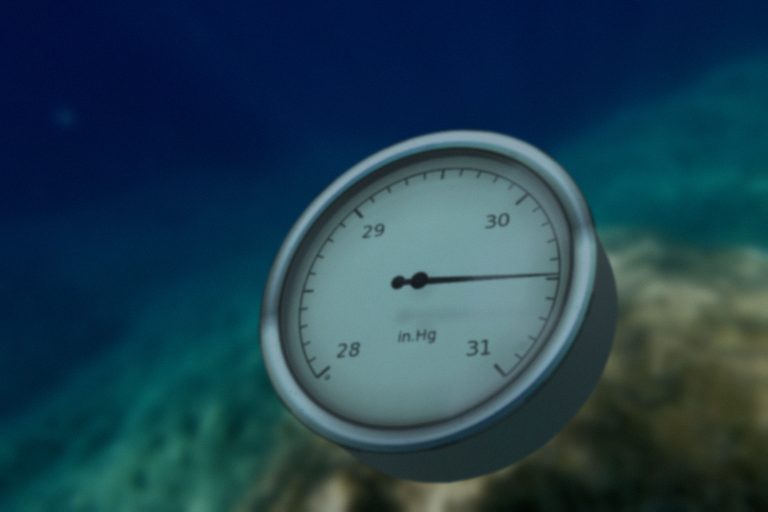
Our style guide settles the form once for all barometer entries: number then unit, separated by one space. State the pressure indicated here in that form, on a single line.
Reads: 30.5 inHg
